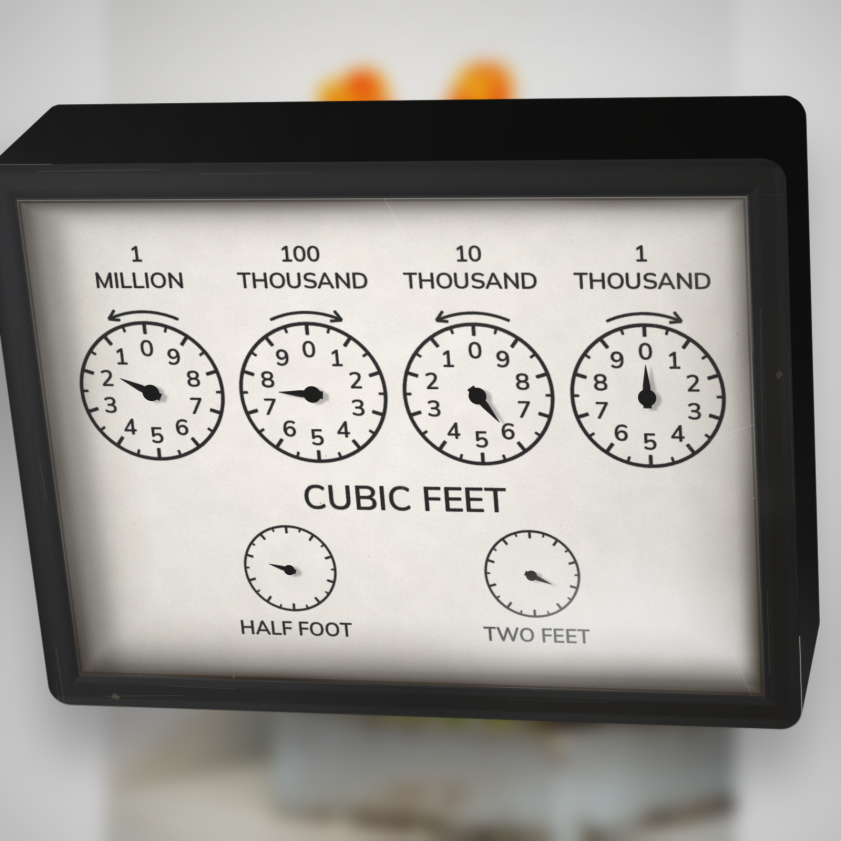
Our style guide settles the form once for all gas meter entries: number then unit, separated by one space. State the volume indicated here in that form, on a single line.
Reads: 176000 ft³
